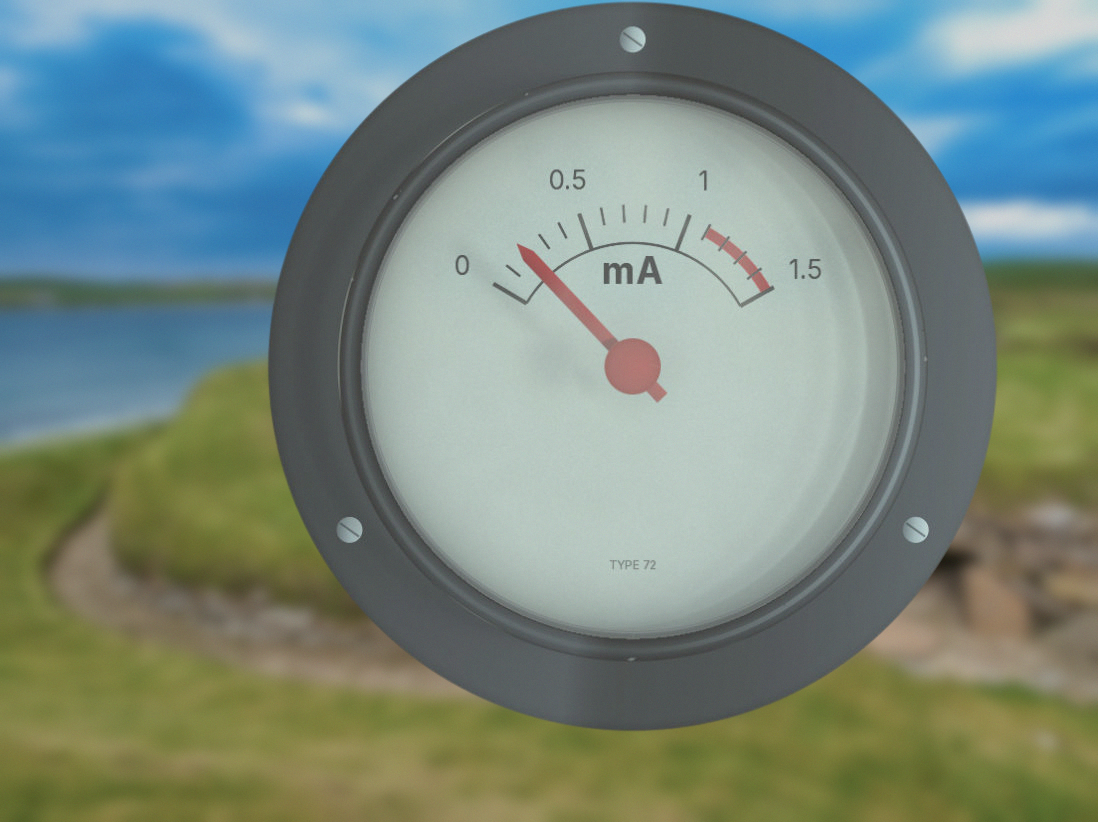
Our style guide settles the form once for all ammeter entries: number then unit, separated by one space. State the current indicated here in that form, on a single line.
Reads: 0.2 mA
